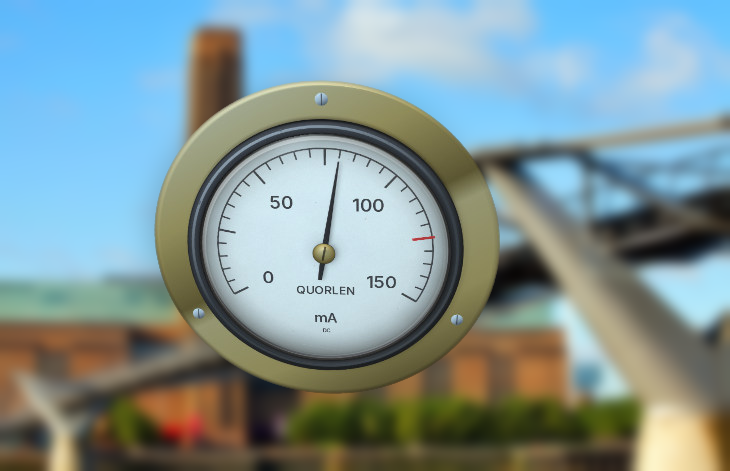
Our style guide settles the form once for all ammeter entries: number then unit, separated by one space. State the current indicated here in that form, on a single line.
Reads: 80 mA
